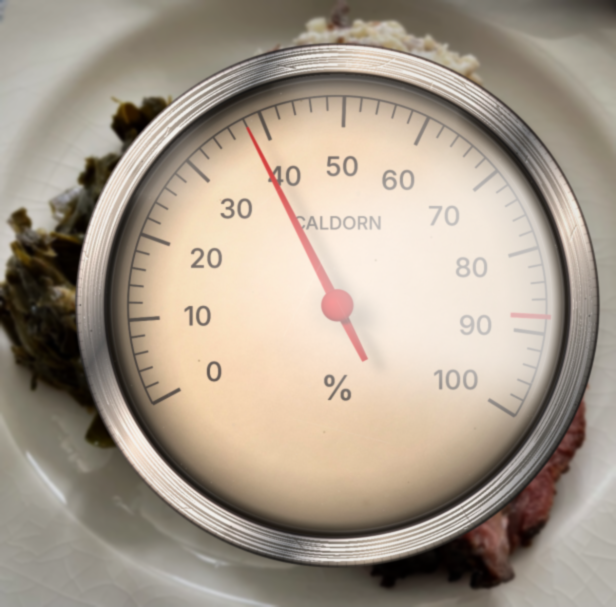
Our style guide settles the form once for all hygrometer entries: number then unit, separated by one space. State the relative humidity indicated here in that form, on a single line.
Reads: 38 %
